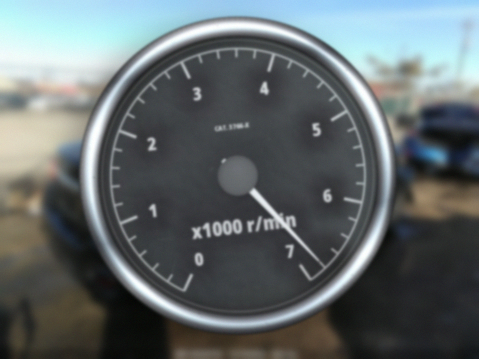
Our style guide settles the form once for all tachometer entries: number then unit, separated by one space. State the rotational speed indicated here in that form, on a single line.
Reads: 6800 rpm
